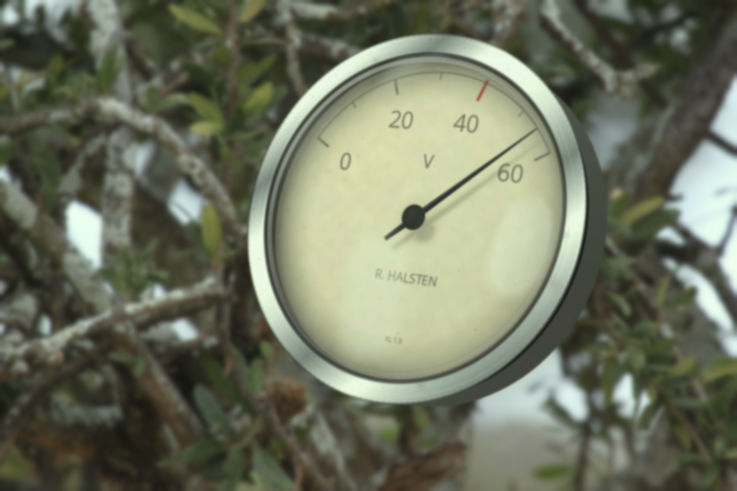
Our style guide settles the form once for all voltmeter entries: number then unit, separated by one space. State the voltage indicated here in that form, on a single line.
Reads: 55 V
